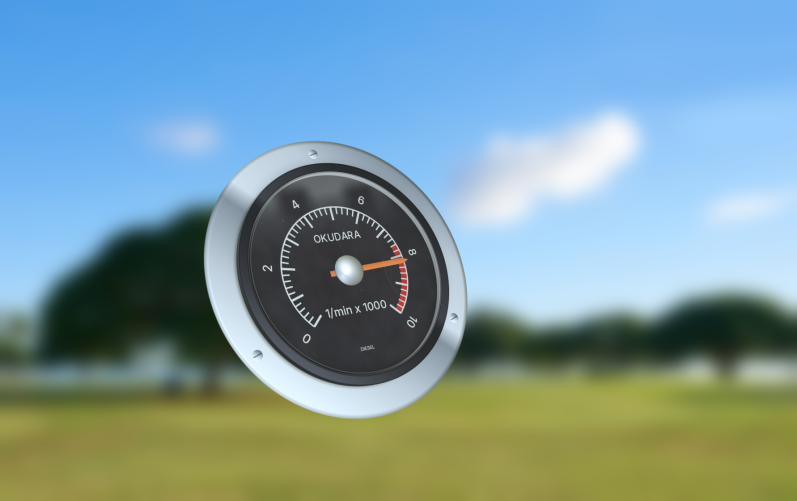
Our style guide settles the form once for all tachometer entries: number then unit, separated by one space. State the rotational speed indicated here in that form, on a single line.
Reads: 8200 rpm
